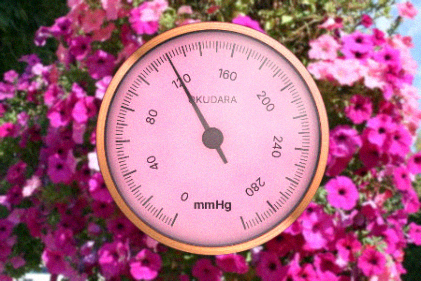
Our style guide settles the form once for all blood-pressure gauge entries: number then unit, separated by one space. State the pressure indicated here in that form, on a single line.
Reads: 120 mmHg
